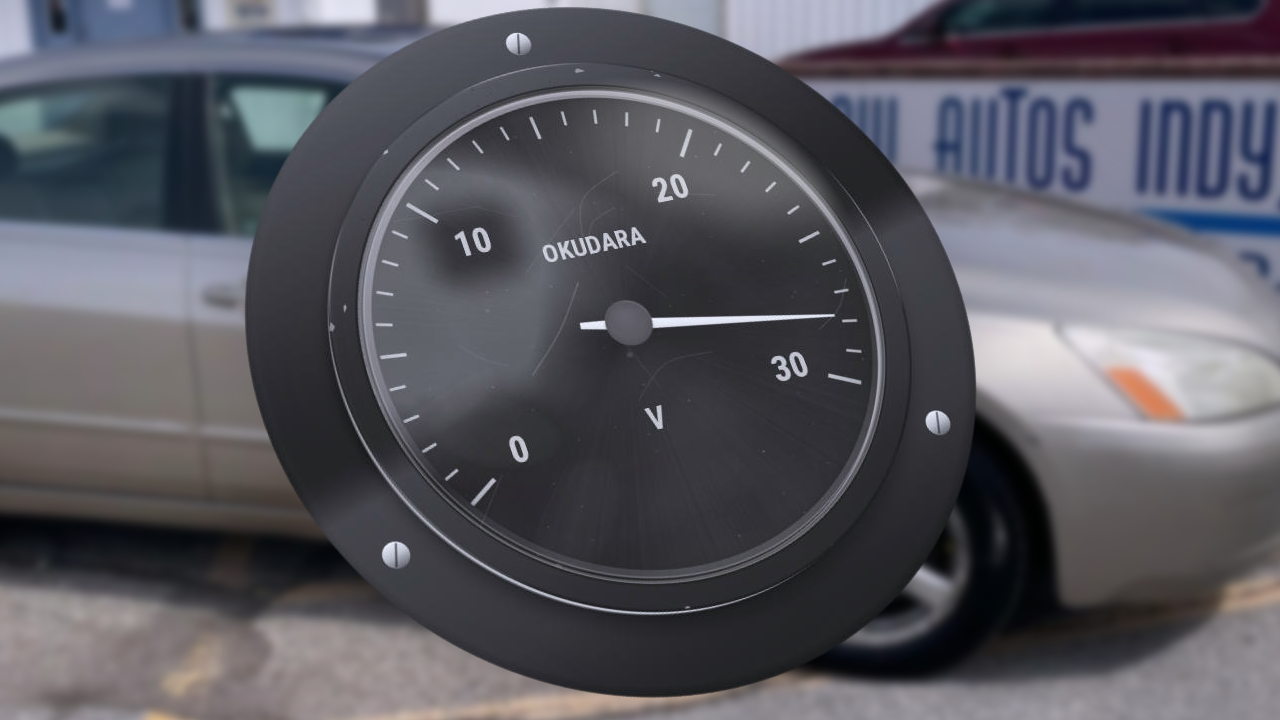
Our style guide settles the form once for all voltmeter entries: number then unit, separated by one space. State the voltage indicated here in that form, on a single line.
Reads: 28 V
